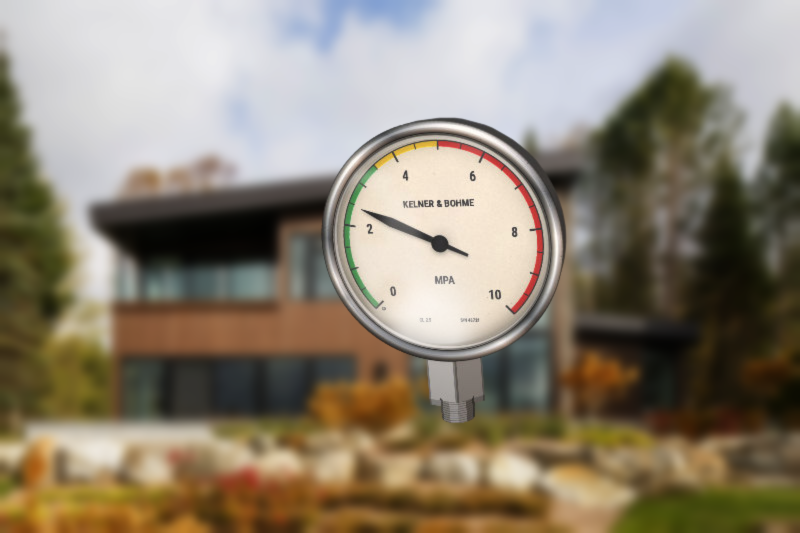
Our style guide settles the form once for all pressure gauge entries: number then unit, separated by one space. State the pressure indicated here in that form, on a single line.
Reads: 2.5 MPa
